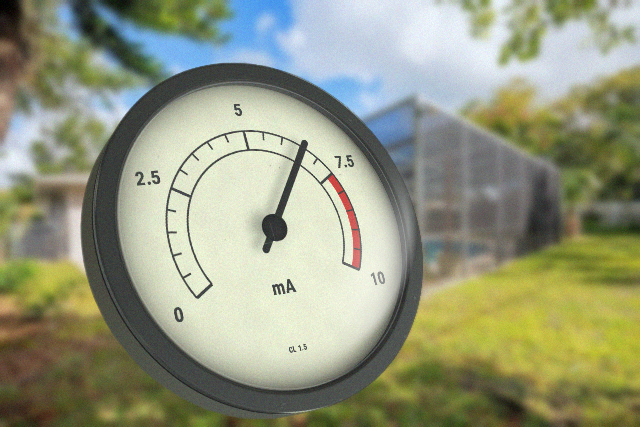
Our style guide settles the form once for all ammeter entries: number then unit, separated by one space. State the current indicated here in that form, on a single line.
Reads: 6.5 mA
